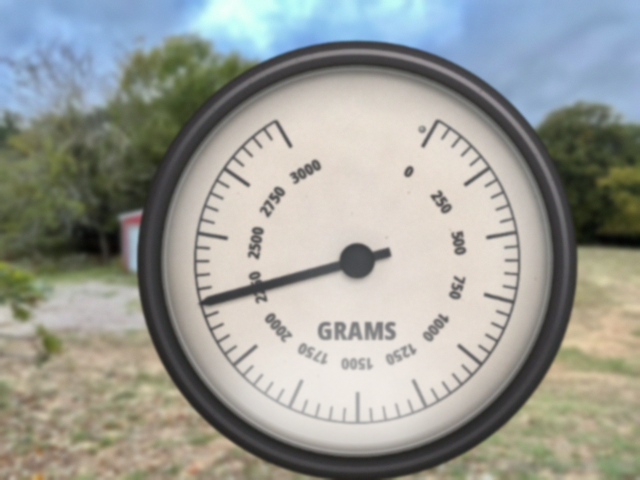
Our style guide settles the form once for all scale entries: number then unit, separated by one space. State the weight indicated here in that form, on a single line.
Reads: 2250 g
